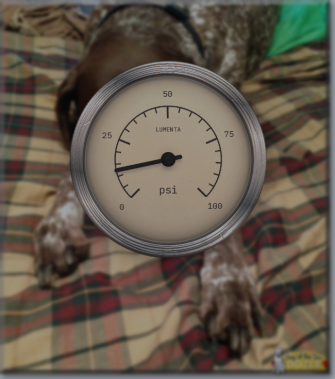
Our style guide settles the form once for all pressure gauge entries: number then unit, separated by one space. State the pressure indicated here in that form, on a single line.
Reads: 12.5 psi
